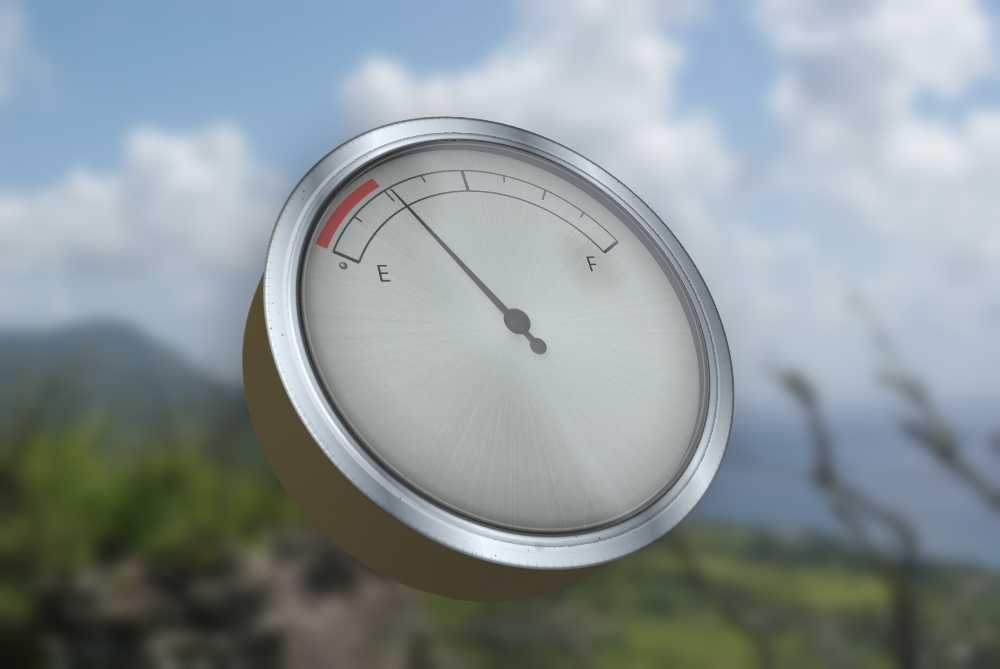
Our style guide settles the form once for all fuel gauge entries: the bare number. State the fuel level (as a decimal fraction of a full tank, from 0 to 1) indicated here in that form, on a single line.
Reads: 0.25
